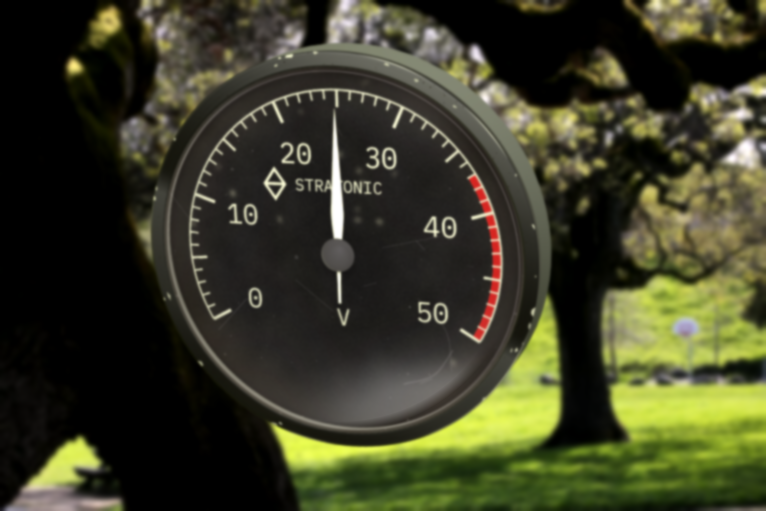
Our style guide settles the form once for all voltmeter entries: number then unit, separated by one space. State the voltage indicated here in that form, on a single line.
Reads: 25 V
